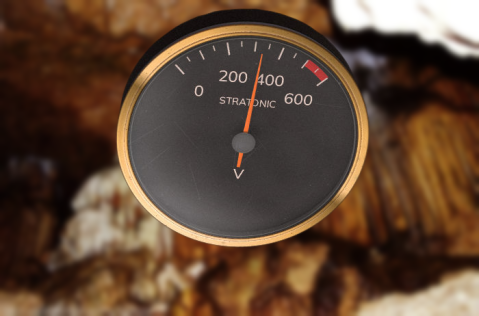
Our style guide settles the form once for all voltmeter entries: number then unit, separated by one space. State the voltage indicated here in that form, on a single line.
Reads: 325 V
